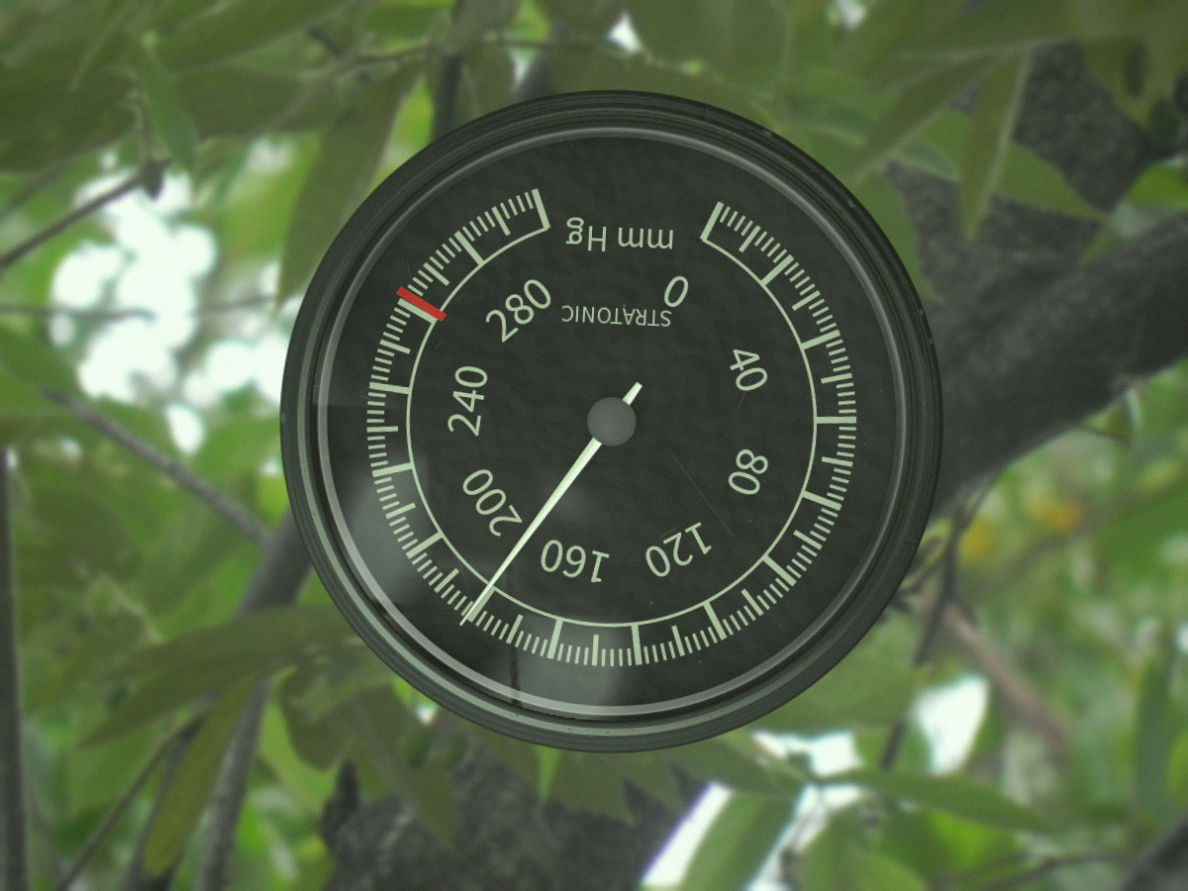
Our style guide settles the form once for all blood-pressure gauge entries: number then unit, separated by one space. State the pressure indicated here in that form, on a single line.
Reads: 181 mmHg
